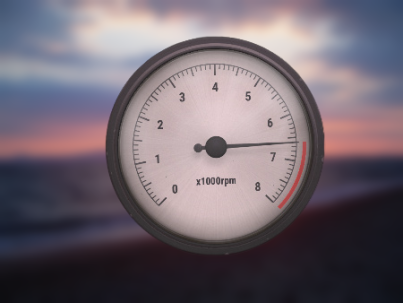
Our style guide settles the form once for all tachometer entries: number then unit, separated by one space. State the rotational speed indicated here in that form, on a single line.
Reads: 6600 rpm
